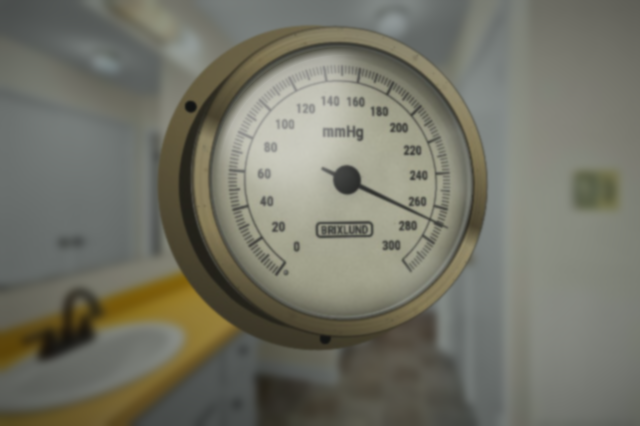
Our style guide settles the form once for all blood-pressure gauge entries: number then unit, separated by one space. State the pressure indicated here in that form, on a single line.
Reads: 270 mmHg
